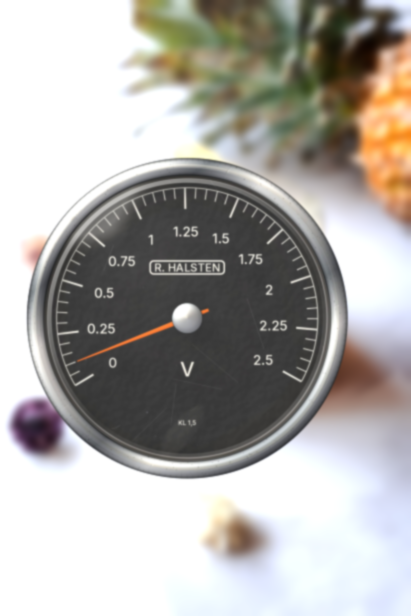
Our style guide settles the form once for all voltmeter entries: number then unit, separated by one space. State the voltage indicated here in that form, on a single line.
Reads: 0.1 V
